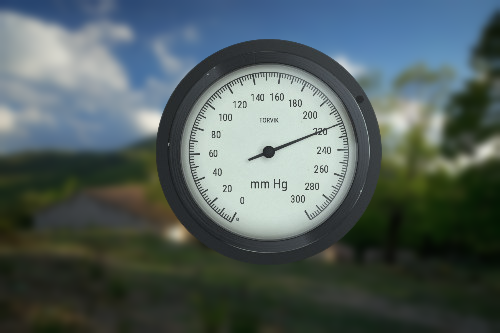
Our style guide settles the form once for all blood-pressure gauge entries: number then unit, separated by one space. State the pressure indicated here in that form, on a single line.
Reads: 220 mmHg
